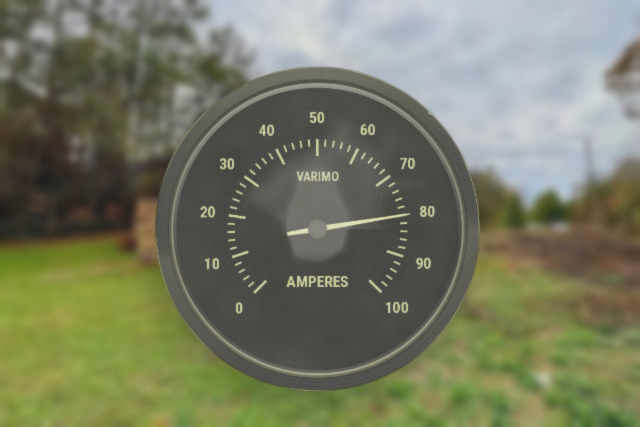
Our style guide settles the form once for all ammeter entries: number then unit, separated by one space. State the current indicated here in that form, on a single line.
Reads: 80 A
